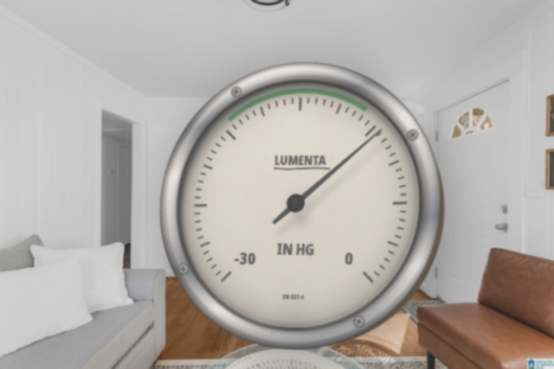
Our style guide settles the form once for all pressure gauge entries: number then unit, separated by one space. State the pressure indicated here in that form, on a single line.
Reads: -9.5 inHg
